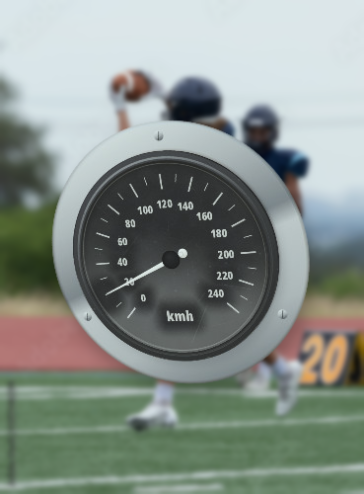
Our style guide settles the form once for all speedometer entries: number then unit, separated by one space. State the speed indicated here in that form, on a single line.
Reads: 20 km/h
